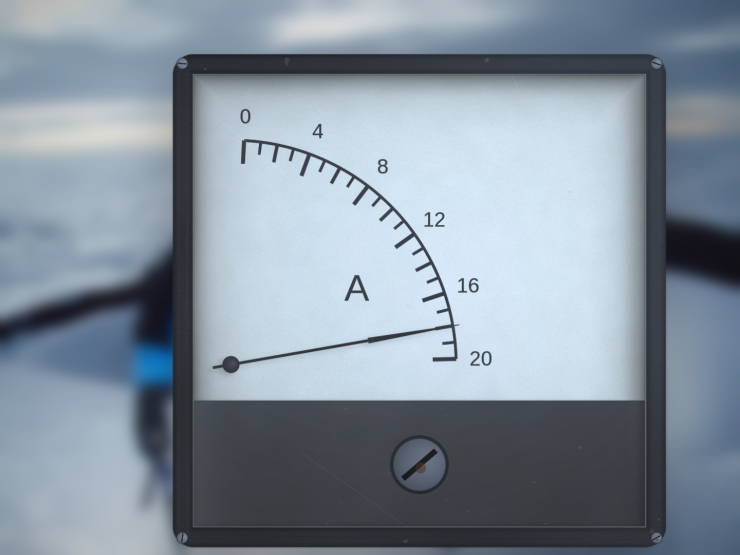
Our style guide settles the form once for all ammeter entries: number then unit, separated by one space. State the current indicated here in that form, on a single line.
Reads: 18 A
